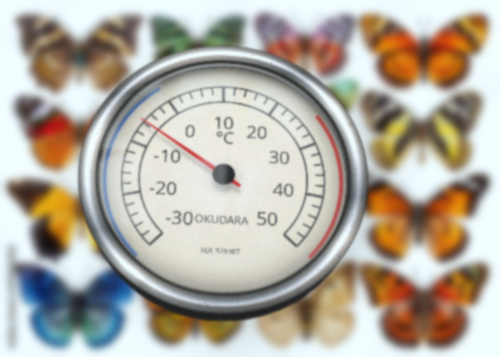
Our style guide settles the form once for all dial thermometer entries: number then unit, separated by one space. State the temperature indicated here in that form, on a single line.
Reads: -6 °C
